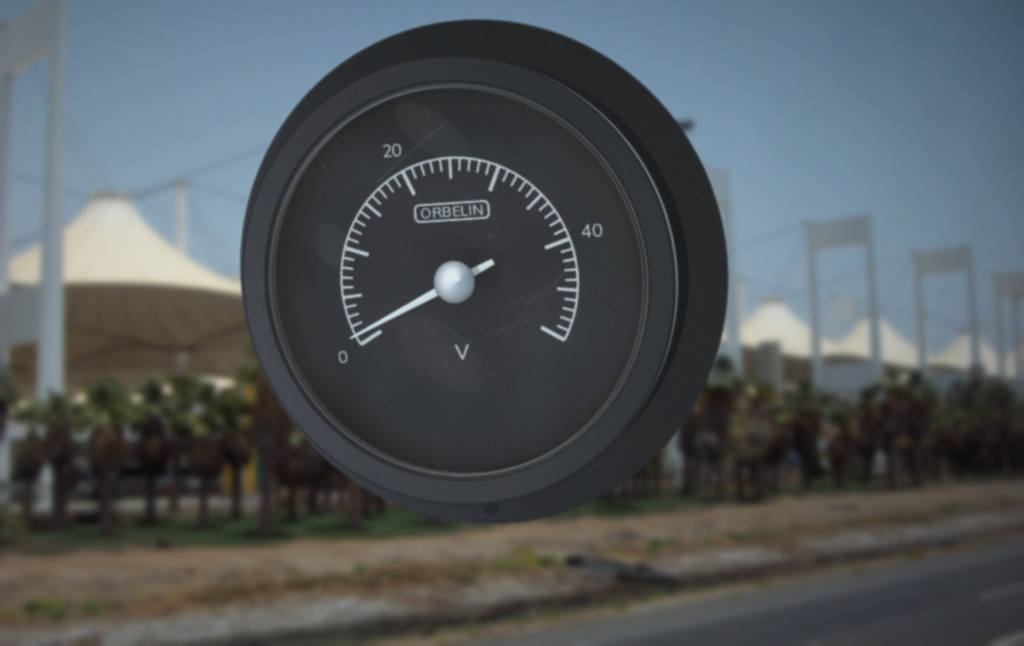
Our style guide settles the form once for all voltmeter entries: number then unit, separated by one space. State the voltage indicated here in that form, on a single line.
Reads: 1 V
